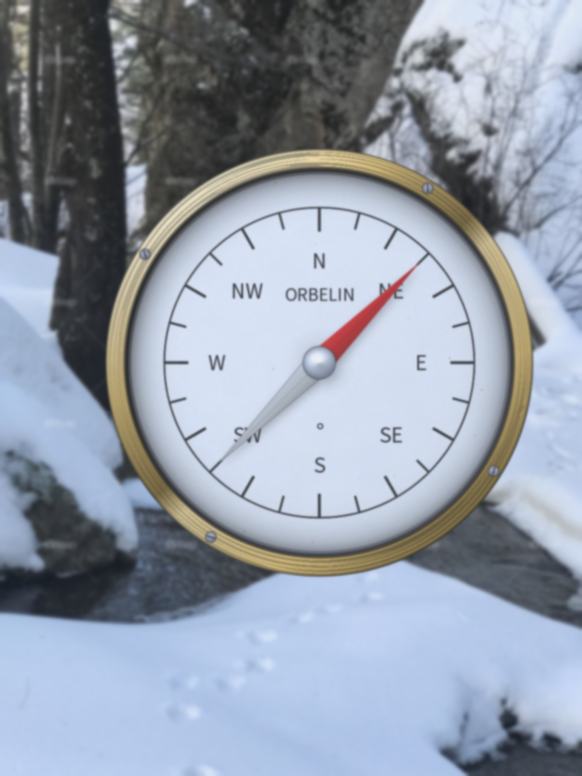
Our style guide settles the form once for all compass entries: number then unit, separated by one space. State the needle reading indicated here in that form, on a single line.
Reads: 45 °
